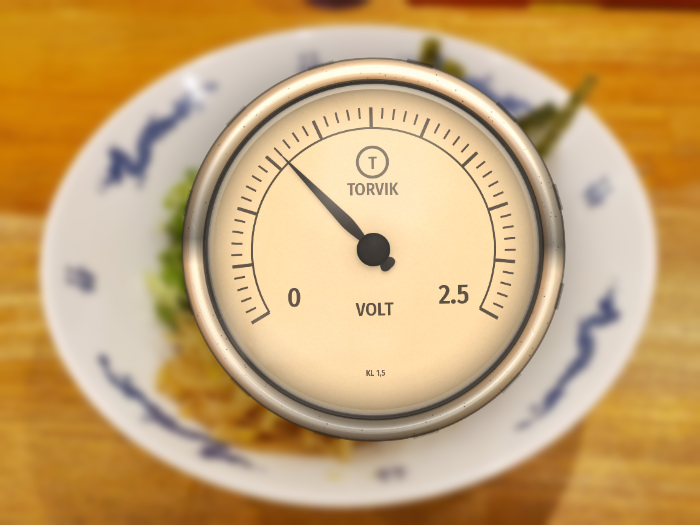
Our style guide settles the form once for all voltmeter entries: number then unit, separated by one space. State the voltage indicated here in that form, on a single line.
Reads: 0.8 V
